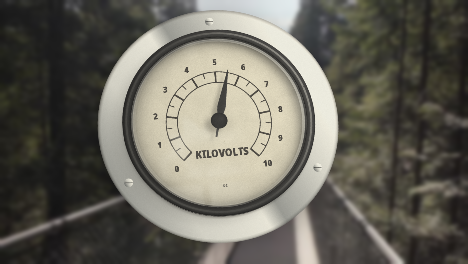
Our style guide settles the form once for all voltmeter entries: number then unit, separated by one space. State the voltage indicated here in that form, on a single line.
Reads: 5.5 kV
